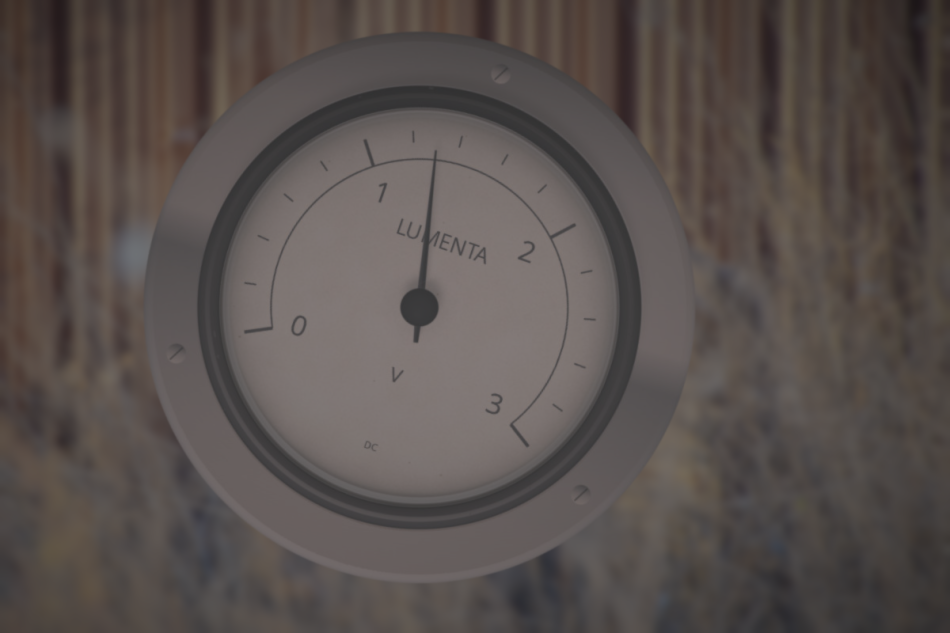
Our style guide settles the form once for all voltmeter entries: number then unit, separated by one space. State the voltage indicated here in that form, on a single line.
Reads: 1.3 V
